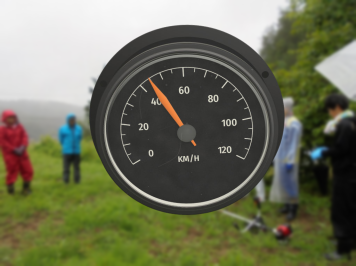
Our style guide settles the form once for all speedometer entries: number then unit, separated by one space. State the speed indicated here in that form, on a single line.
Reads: 45 km/h
